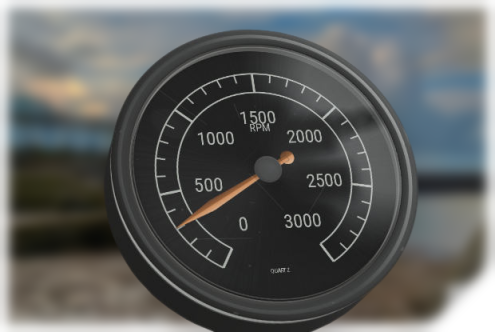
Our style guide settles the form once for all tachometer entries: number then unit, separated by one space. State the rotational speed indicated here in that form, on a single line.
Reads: 300 rpm
